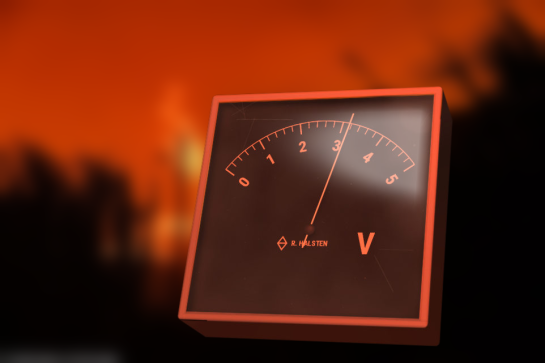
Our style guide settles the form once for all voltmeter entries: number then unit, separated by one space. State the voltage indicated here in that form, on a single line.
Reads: 3.2 V
